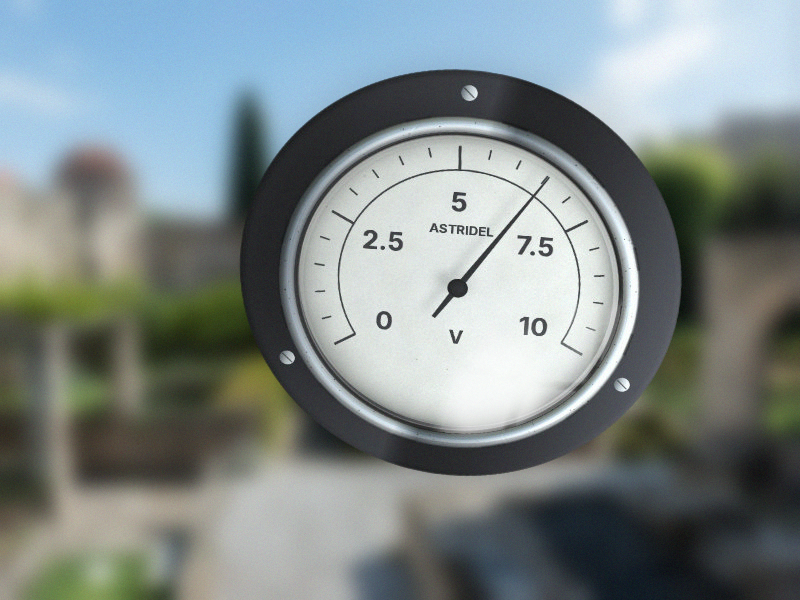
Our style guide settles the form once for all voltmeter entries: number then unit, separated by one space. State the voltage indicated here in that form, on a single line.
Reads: 6.5 V
